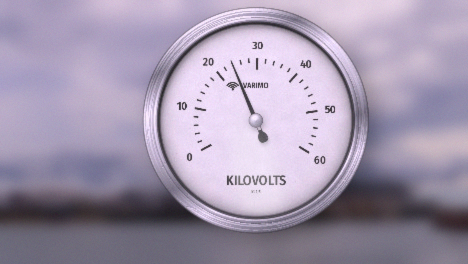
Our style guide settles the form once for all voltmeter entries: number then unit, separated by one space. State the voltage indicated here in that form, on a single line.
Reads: 24 kV
